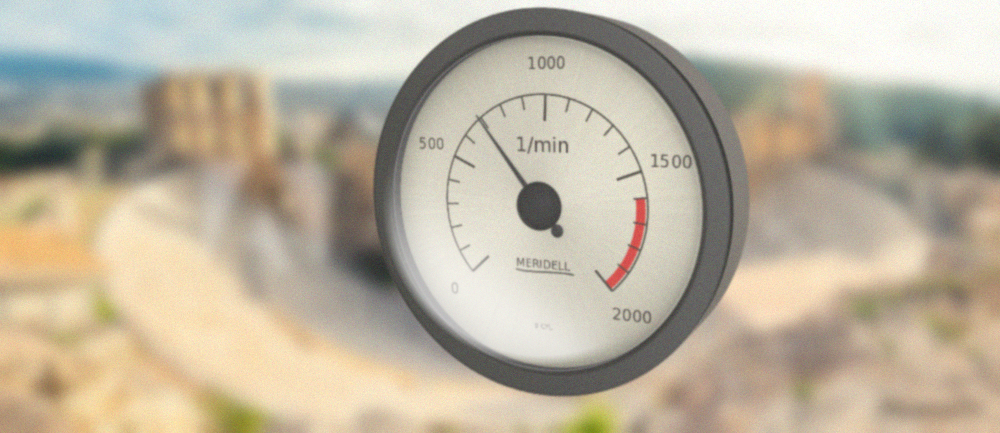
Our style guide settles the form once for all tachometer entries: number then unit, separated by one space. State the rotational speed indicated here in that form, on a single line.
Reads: 700 rpm
